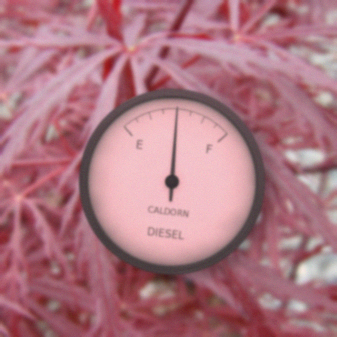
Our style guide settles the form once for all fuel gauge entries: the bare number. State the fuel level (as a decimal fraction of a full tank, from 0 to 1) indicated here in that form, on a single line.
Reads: 0.5
